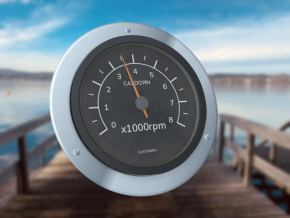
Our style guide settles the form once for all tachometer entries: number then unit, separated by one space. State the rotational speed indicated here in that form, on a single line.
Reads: 3500 rpm
